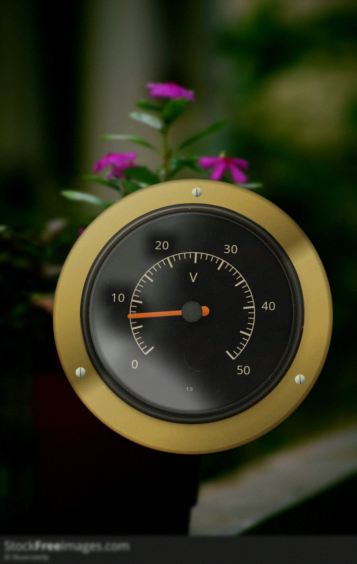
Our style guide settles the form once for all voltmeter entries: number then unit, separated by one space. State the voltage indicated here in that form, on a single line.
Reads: 7 V
